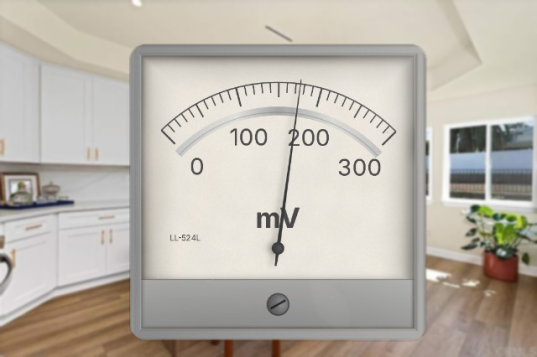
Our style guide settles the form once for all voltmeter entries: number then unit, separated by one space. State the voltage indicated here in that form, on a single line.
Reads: 175 mV
